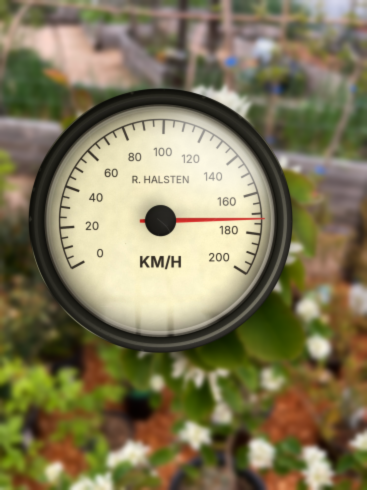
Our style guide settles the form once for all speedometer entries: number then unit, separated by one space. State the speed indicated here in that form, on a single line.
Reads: 172.5 km/h
